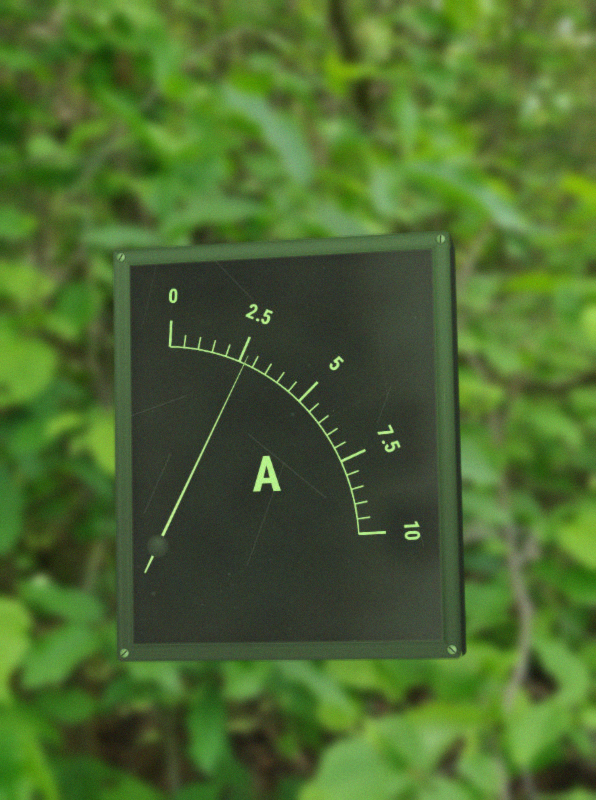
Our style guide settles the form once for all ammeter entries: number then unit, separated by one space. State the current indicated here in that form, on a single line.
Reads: 2.75 A
